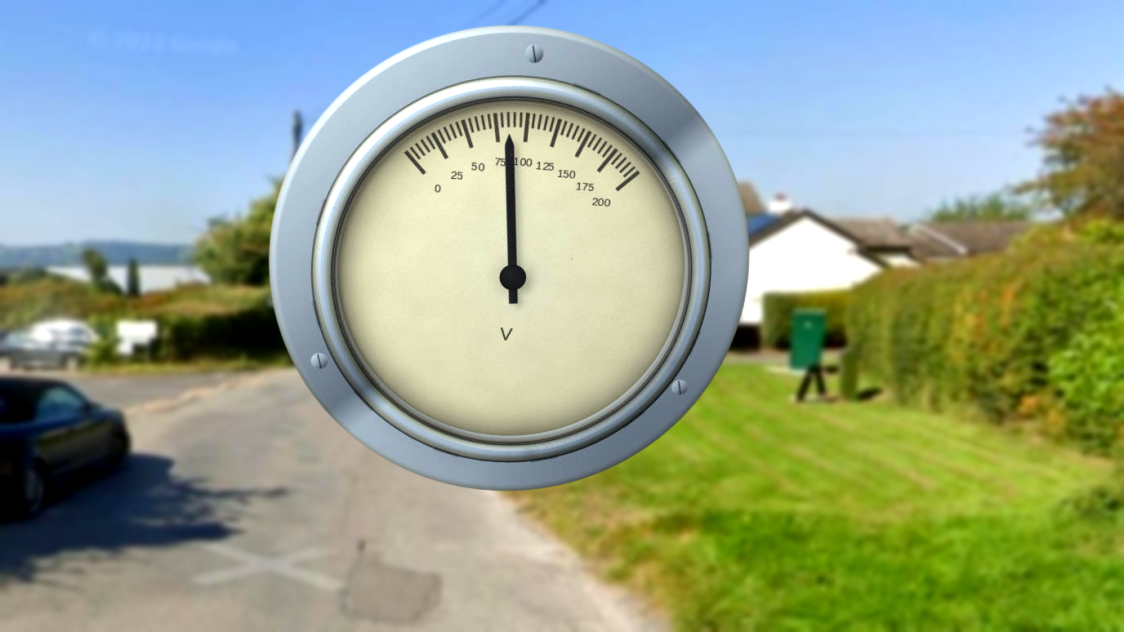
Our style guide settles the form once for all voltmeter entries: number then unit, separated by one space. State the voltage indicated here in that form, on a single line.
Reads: 85 V
